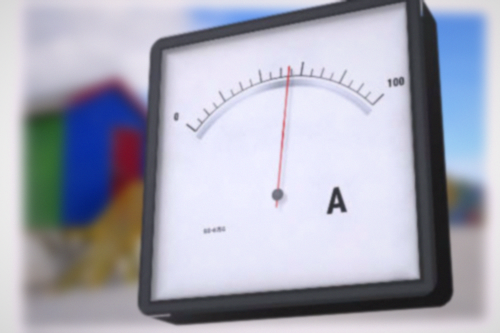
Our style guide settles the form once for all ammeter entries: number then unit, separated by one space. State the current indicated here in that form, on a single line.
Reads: 55 A
